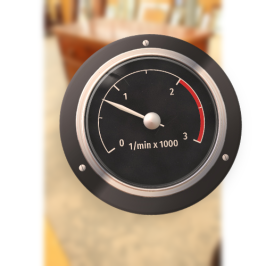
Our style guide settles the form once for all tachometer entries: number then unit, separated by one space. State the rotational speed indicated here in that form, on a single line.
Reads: 750 rpm
